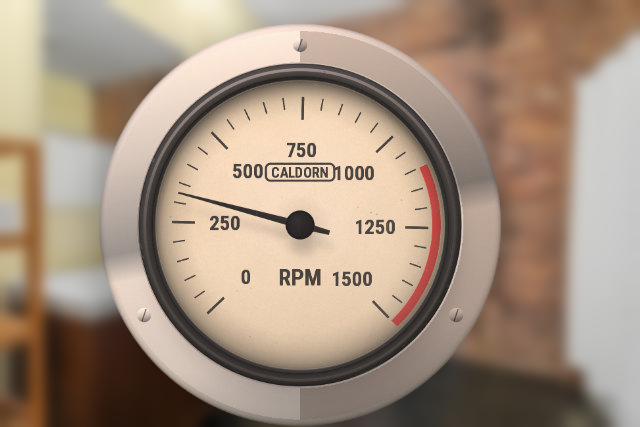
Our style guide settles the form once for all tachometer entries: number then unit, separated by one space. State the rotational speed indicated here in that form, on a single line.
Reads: 325 rpm
